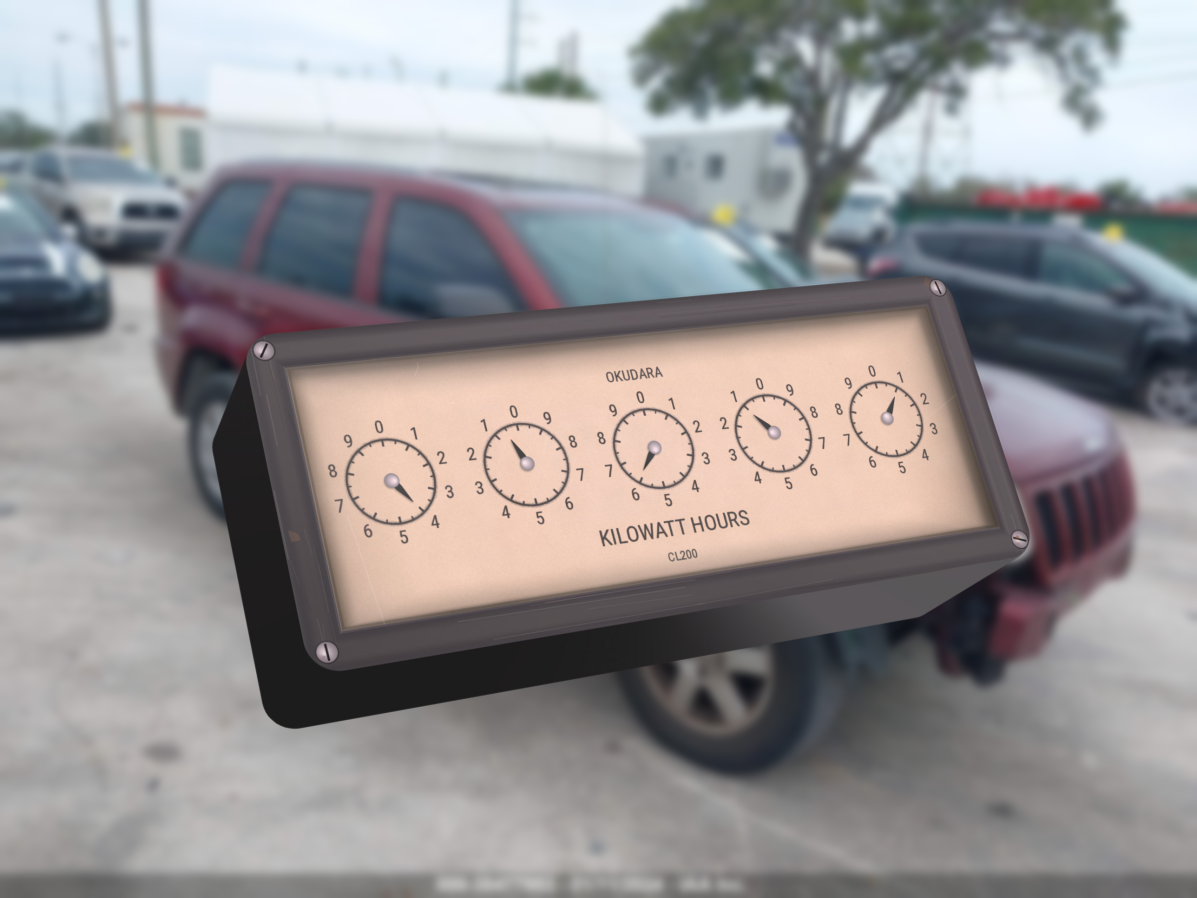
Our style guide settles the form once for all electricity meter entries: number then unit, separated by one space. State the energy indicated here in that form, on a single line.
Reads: 40611 kWh
